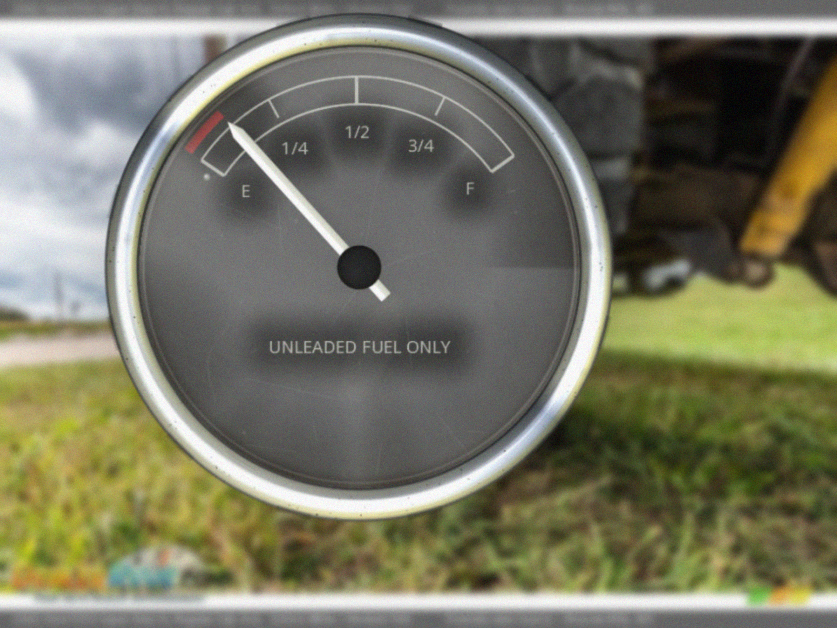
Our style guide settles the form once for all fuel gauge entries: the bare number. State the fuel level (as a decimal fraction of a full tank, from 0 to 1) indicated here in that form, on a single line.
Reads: 0.125
